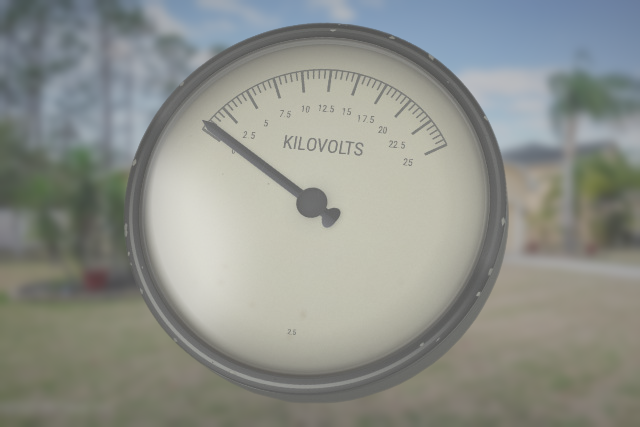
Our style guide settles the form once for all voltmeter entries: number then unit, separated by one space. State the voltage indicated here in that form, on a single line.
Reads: 0.5 kV
